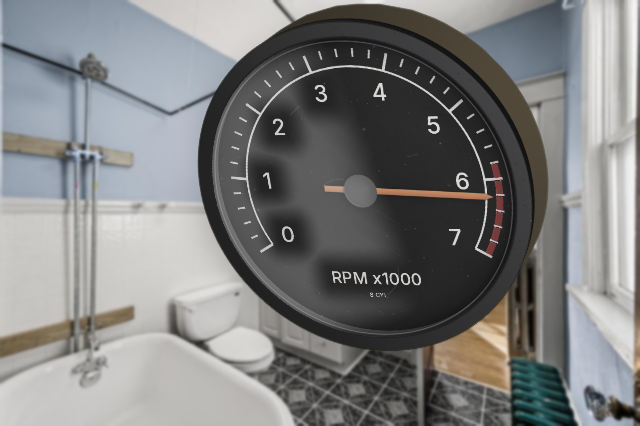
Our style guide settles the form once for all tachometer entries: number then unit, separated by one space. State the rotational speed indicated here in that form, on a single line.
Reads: 6200 rpm
